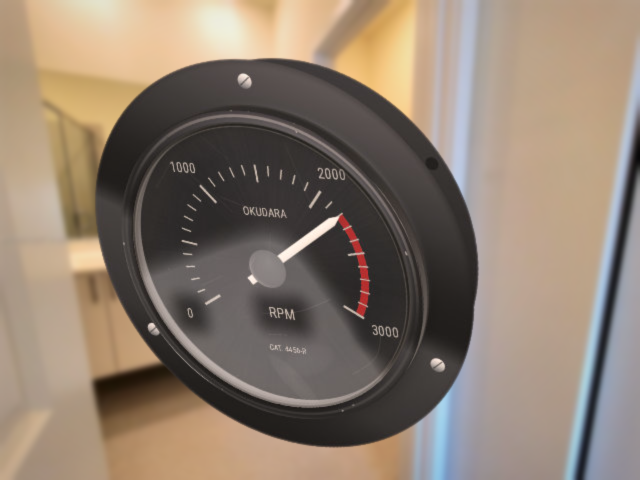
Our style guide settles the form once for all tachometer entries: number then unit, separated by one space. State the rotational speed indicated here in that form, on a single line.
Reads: 2200 rpm
